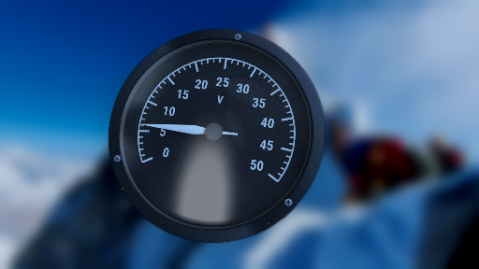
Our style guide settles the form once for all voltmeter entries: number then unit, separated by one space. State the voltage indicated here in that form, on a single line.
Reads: 6 V
